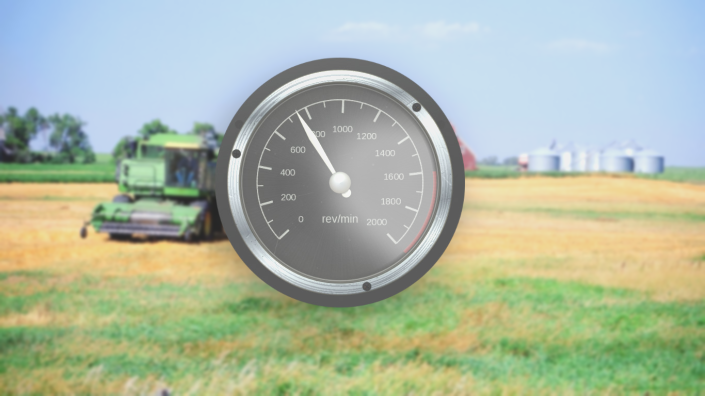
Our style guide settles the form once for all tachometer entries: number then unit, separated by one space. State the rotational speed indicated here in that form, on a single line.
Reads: 750 rpm
